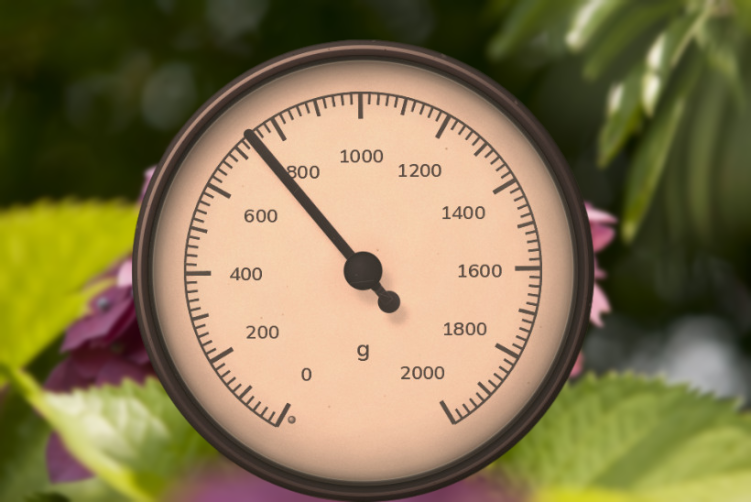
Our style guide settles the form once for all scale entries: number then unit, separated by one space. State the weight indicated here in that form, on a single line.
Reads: 740 g
